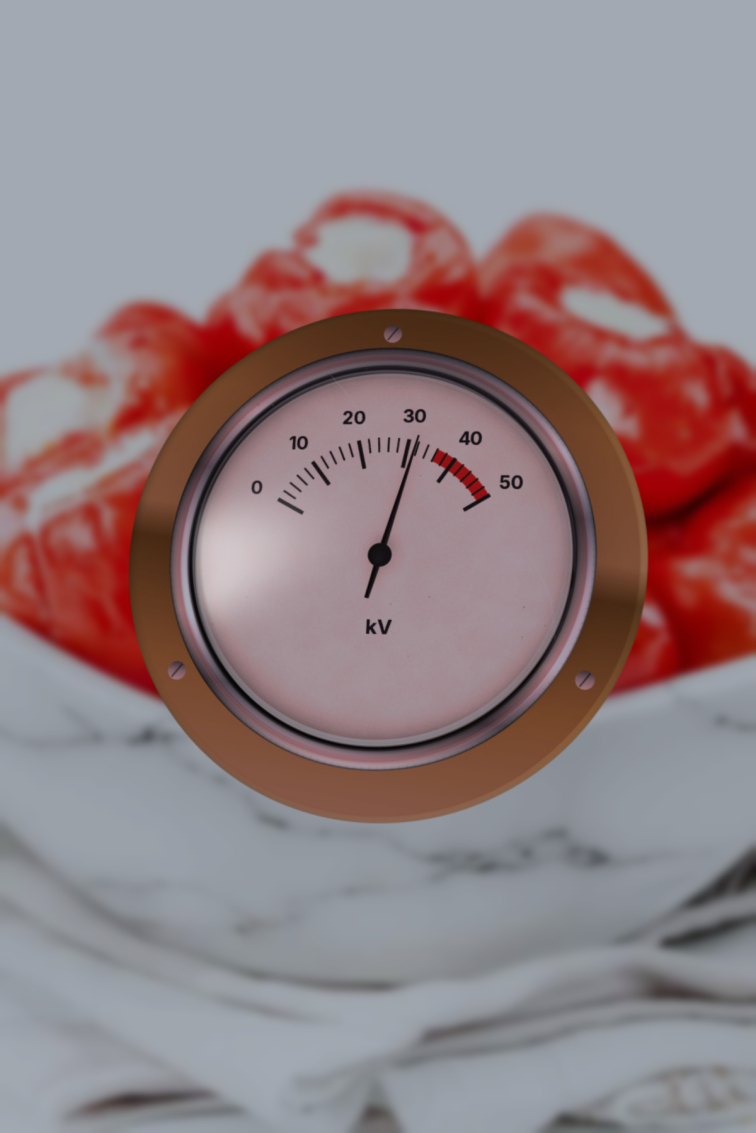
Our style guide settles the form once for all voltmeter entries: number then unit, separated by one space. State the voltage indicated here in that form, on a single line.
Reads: 32 kV
